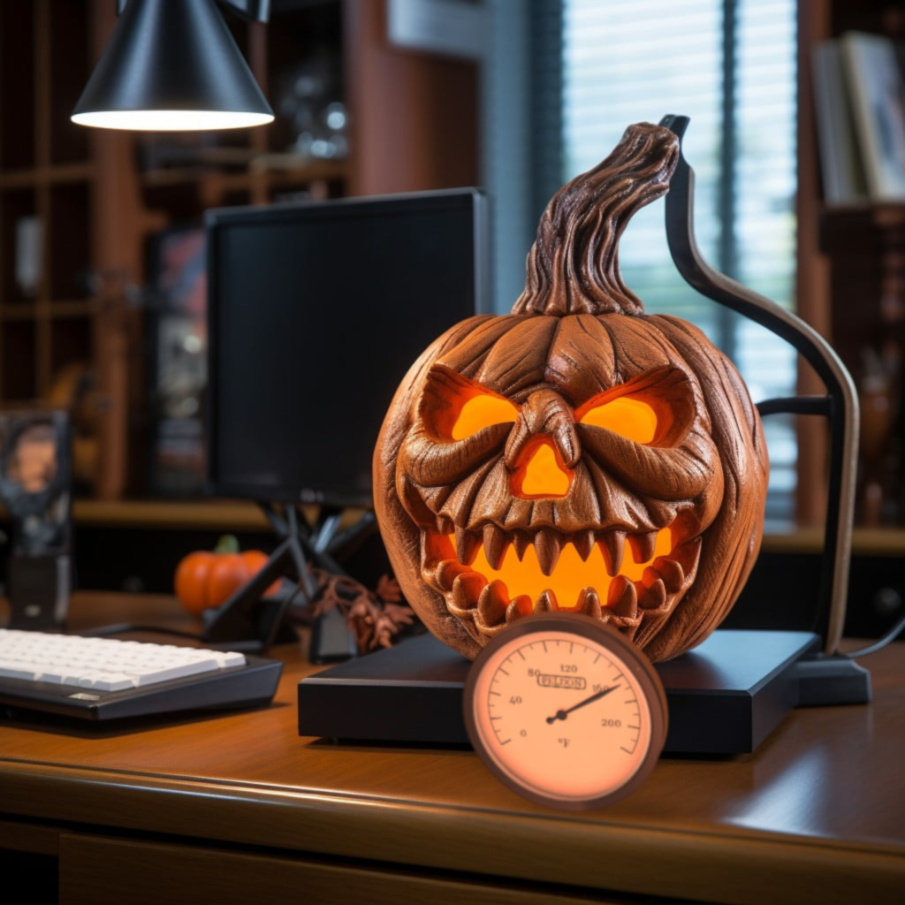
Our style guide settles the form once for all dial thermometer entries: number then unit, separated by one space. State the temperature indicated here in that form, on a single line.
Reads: 165 °F
